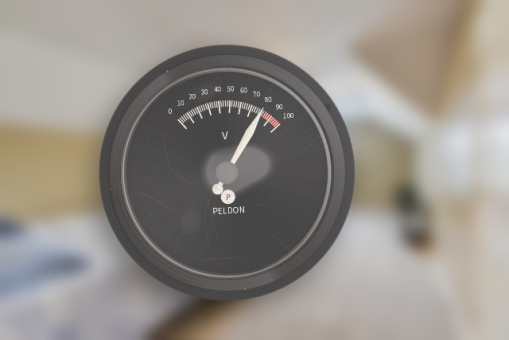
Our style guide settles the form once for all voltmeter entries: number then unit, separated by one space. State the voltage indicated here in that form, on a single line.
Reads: 80 V
